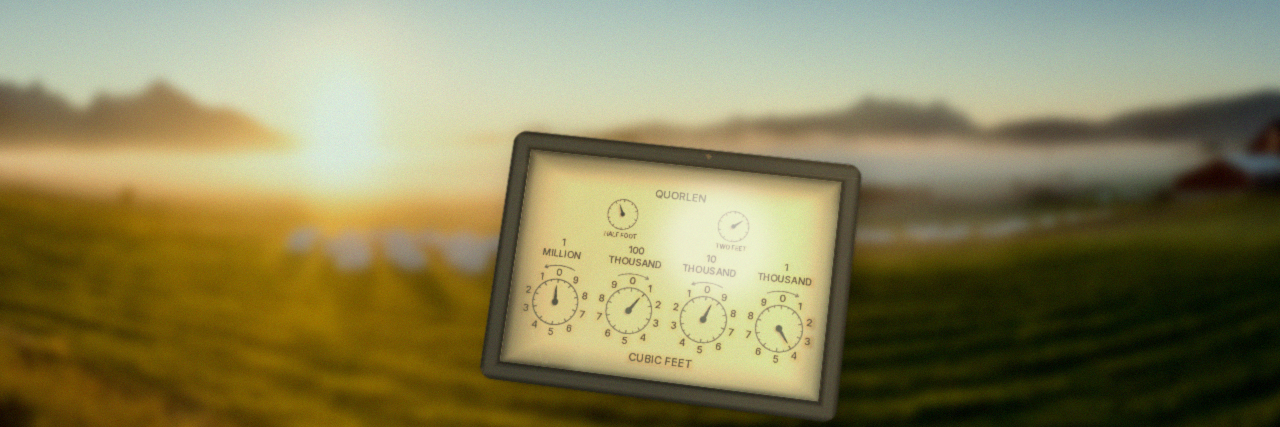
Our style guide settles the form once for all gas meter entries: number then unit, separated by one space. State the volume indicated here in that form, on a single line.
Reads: 9400 ft³
